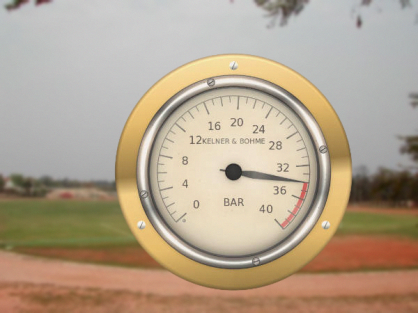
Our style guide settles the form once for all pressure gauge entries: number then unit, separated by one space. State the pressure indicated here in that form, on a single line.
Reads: 34 bar
